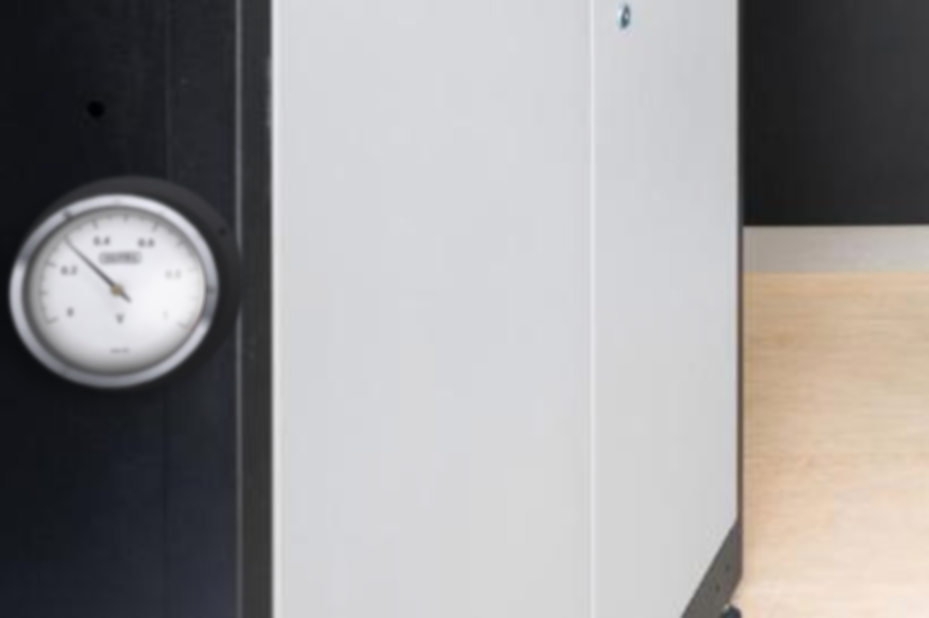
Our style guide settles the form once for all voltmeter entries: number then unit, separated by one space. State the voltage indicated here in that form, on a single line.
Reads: 0.3 V
